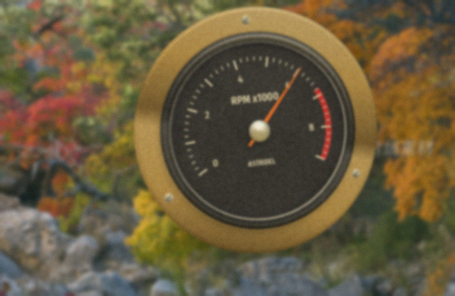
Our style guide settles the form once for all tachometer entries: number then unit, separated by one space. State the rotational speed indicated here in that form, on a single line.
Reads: 6000 rpm
